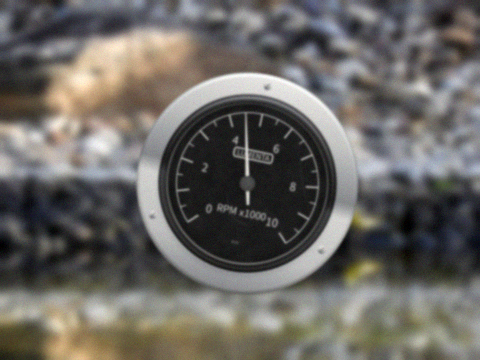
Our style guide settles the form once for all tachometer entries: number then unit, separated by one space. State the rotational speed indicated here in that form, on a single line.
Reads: 4500 rpm
